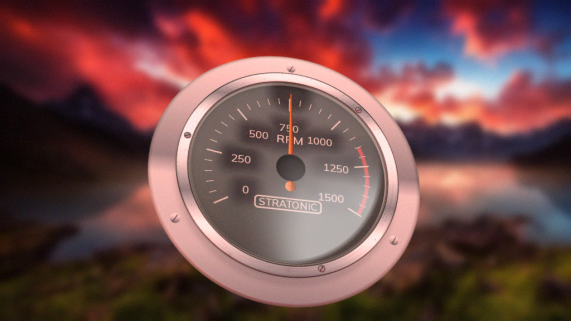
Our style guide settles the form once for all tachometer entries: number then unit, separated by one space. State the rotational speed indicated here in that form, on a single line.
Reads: 750 rpm
